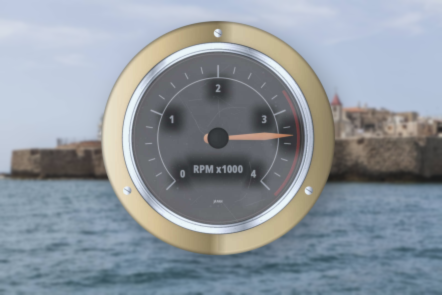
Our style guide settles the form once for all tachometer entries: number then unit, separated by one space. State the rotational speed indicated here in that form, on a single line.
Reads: 3300 rpm
